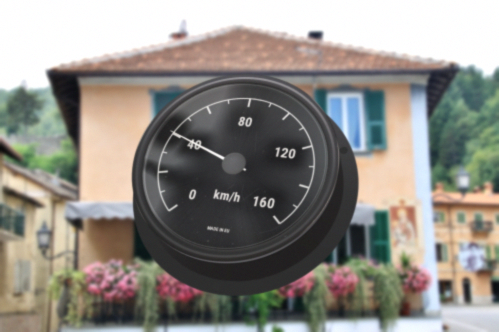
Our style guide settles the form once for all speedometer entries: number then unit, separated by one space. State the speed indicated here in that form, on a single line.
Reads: 40 km/h
